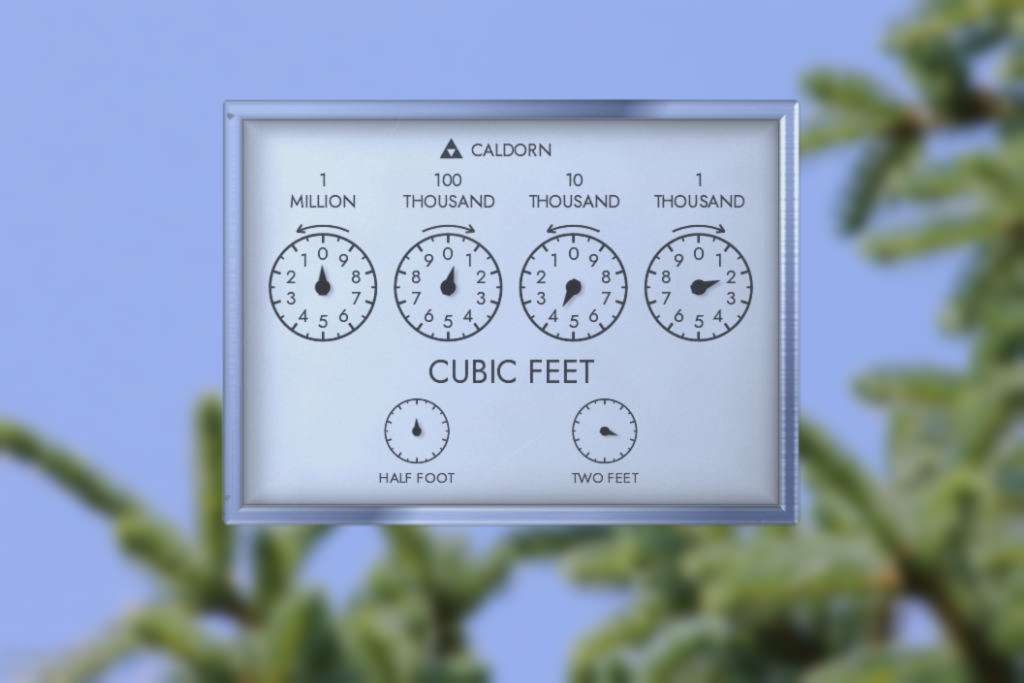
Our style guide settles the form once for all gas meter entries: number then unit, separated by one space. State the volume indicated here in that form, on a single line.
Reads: 4200 ft³
